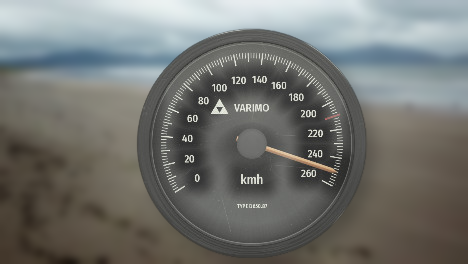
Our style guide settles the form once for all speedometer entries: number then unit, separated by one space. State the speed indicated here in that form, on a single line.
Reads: 250 km/h
